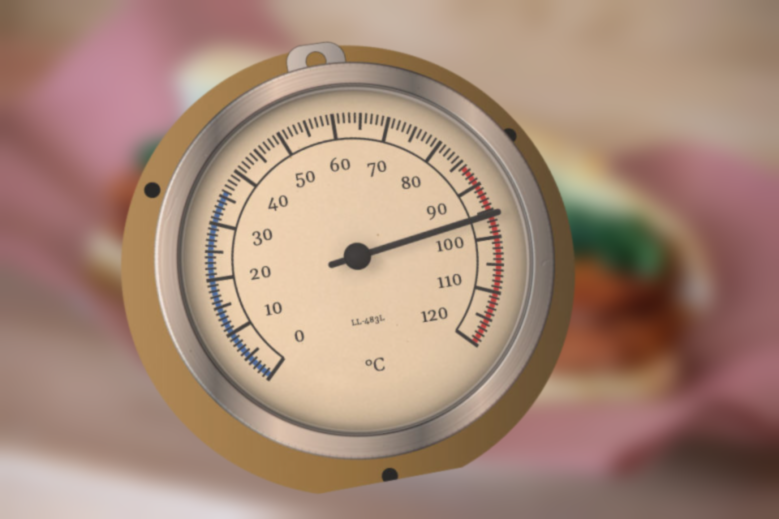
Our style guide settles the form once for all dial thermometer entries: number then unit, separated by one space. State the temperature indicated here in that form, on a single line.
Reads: 96 °C
